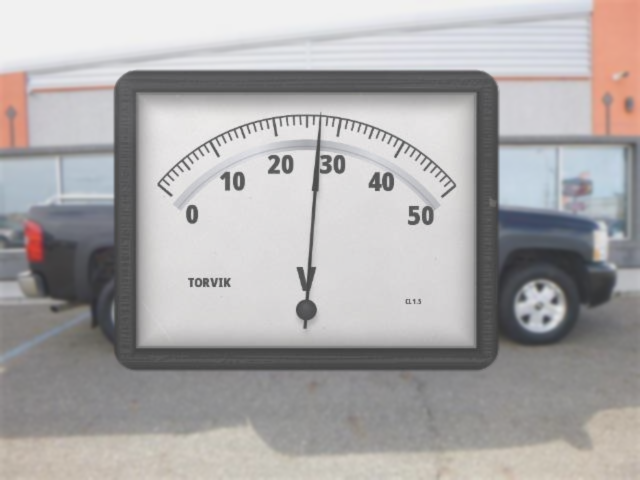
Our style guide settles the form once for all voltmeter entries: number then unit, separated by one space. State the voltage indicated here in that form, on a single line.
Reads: 27 V
